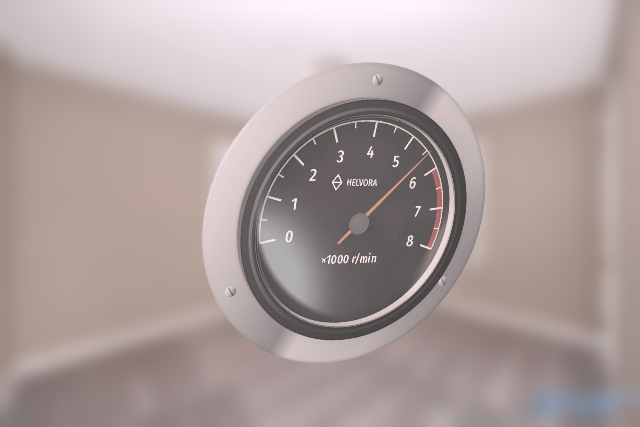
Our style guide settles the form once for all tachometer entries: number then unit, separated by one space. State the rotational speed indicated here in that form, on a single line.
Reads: 5500 rpm
